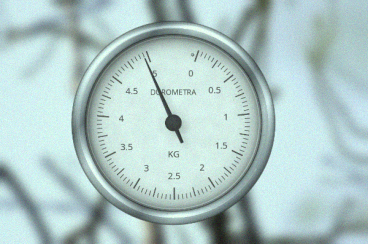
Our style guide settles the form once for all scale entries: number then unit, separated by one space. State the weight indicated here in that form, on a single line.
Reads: 4.95 kg
